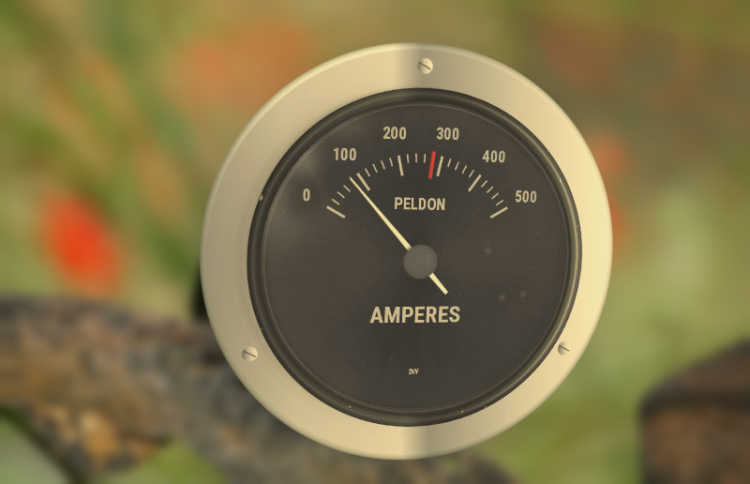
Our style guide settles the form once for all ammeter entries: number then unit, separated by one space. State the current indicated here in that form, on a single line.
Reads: 80 A
